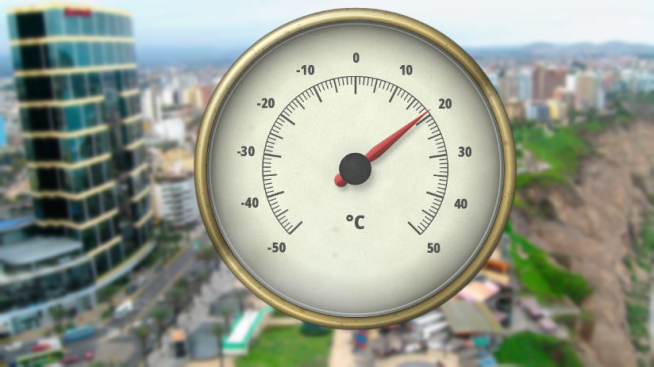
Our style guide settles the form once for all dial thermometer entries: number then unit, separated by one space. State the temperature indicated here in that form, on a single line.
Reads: 19 °C
